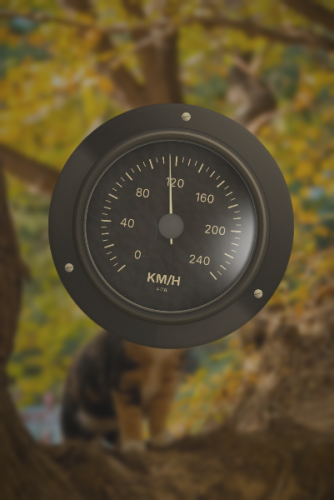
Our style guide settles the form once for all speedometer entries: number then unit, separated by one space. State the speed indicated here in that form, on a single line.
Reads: 115 km/h
